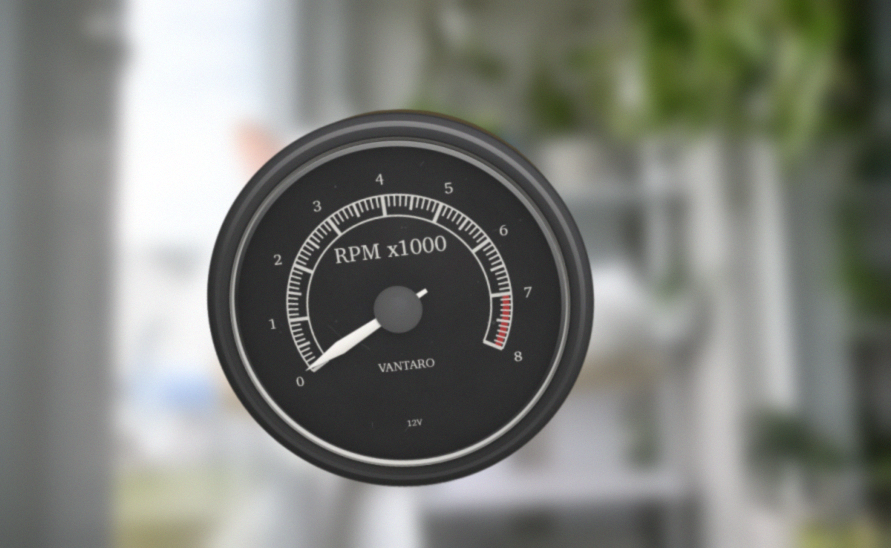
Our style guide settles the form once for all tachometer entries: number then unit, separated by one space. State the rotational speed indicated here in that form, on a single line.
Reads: 100 rpm
